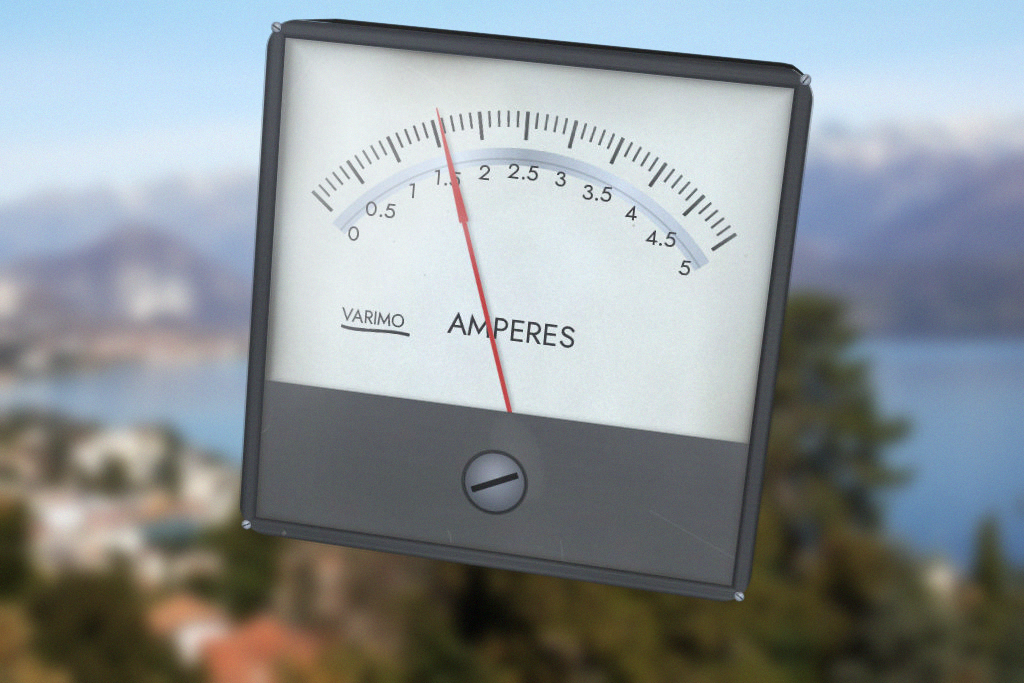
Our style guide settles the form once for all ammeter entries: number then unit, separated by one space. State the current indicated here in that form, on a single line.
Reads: 1.6 A
